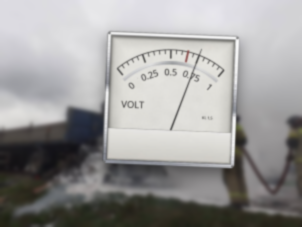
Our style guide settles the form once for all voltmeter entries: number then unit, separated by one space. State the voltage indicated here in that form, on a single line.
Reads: 0.75 V
